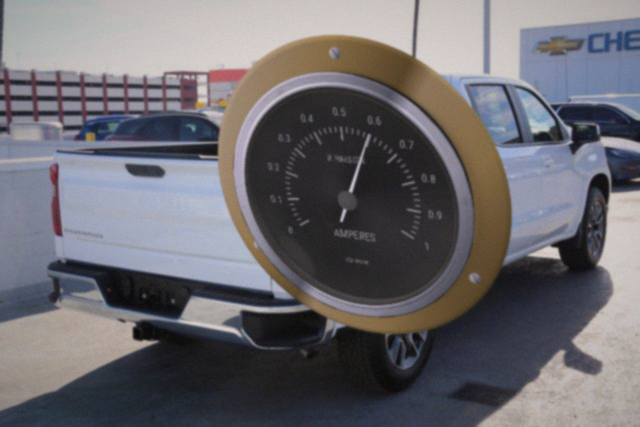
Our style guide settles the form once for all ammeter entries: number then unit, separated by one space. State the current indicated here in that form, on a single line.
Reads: 0.6 A
